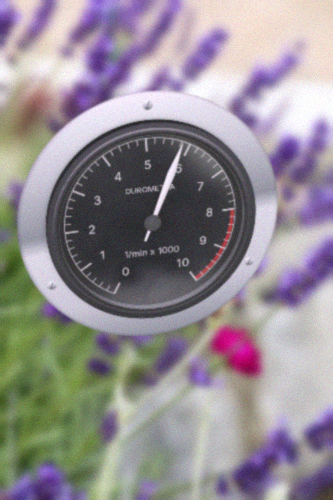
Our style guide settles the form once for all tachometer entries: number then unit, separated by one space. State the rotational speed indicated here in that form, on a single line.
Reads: 5800 rpm
